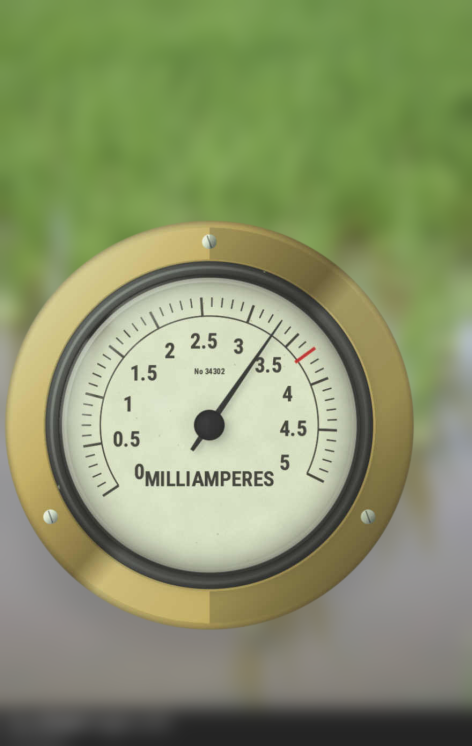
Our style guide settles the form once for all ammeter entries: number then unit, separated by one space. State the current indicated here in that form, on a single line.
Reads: 3.3 mA
